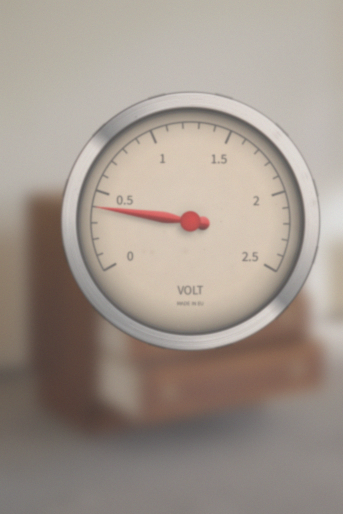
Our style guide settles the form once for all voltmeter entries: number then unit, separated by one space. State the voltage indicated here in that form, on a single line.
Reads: 0.4 V
